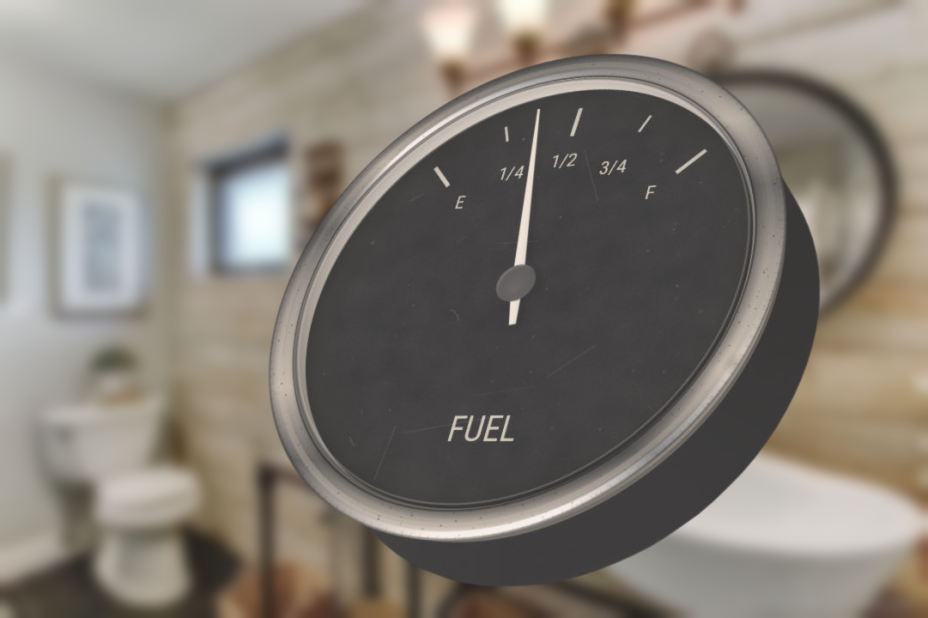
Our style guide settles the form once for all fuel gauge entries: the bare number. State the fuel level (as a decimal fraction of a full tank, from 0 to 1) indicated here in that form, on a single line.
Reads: 0.375
